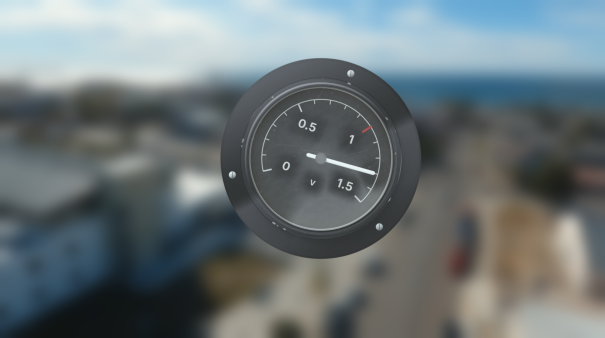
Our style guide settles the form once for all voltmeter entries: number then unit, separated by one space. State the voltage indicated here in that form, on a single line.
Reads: 1.3 V
